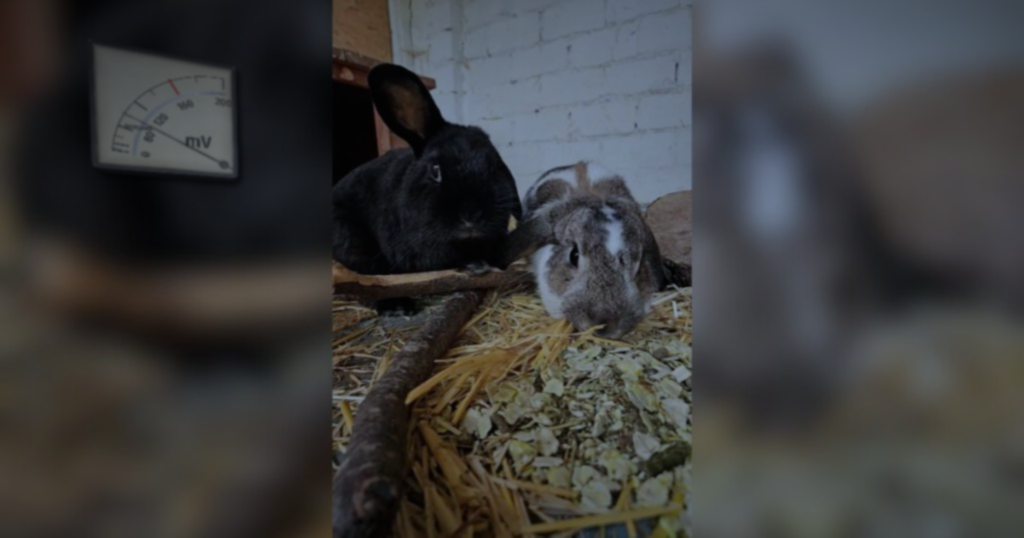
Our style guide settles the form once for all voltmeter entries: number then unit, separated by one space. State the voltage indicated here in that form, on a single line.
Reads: 100 mV
